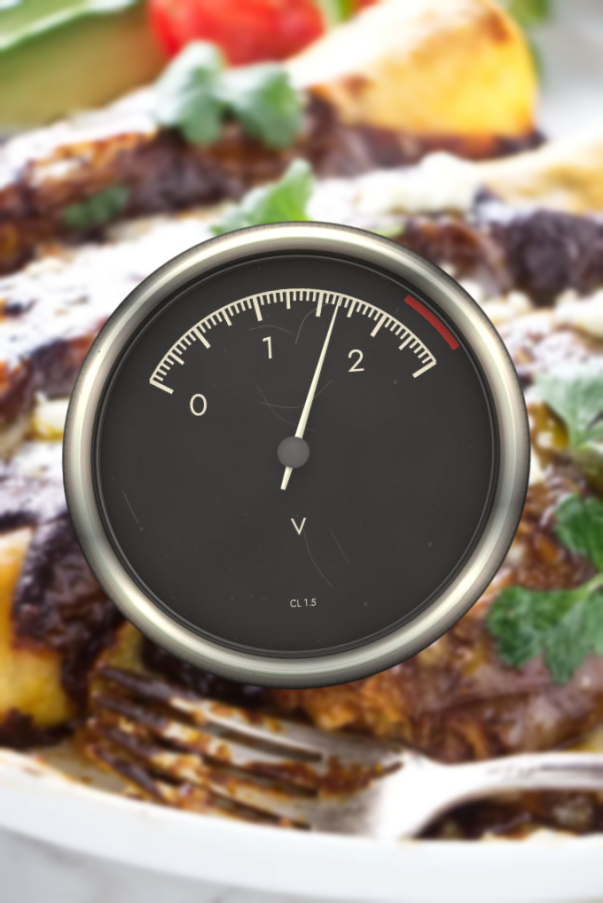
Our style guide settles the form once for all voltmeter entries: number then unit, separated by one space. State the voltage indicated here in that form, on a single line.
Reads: 1.65 V
